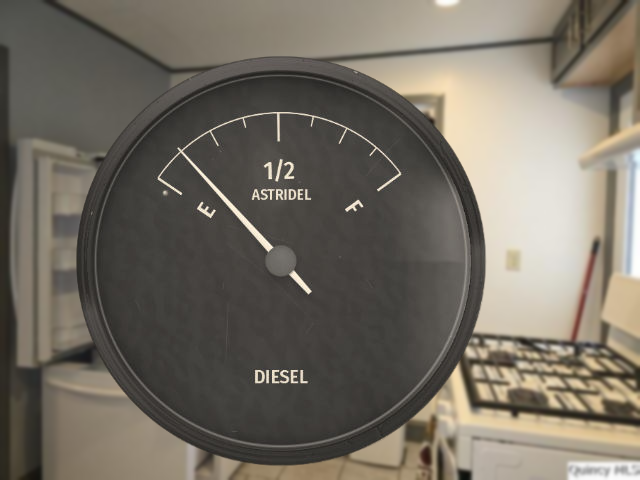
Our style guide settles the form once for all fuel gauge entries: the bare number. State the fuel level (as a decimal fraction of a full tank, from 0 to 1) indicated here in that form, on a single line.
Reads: 0.125
